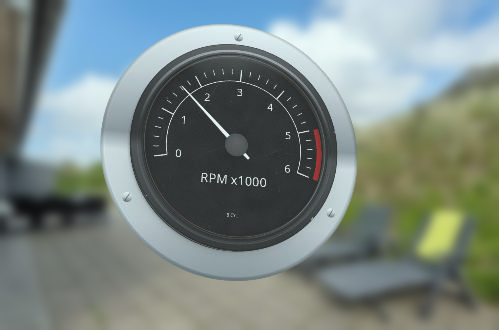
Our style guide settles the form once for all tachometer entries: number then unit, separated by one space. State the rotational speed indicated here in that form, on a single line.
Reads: 1600 rpm
